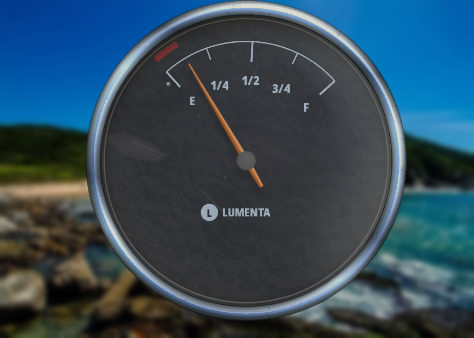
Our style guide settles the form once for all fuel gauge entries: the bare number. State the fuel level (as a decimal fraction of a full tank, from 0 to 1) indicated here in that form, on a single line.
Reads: 0.125
